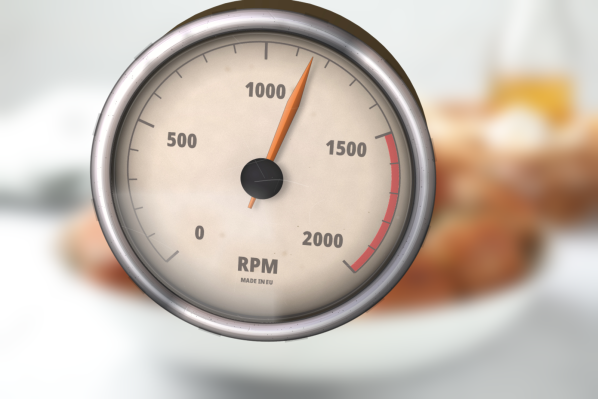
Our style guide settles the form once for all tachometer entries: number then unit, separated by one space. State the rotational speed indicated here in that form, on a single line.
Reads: 1150 rpm
